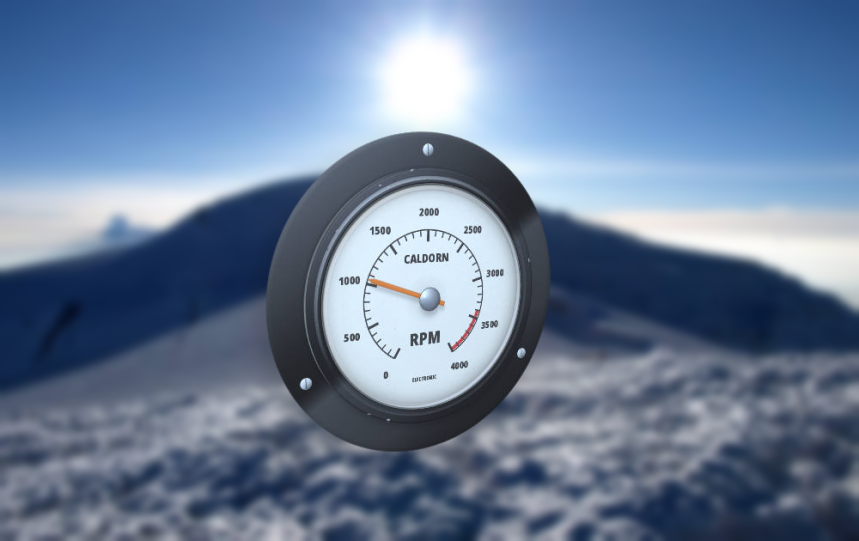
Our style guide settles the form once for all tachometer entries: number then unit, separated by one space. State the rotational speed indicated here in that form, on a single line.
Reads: 1050 rpm
